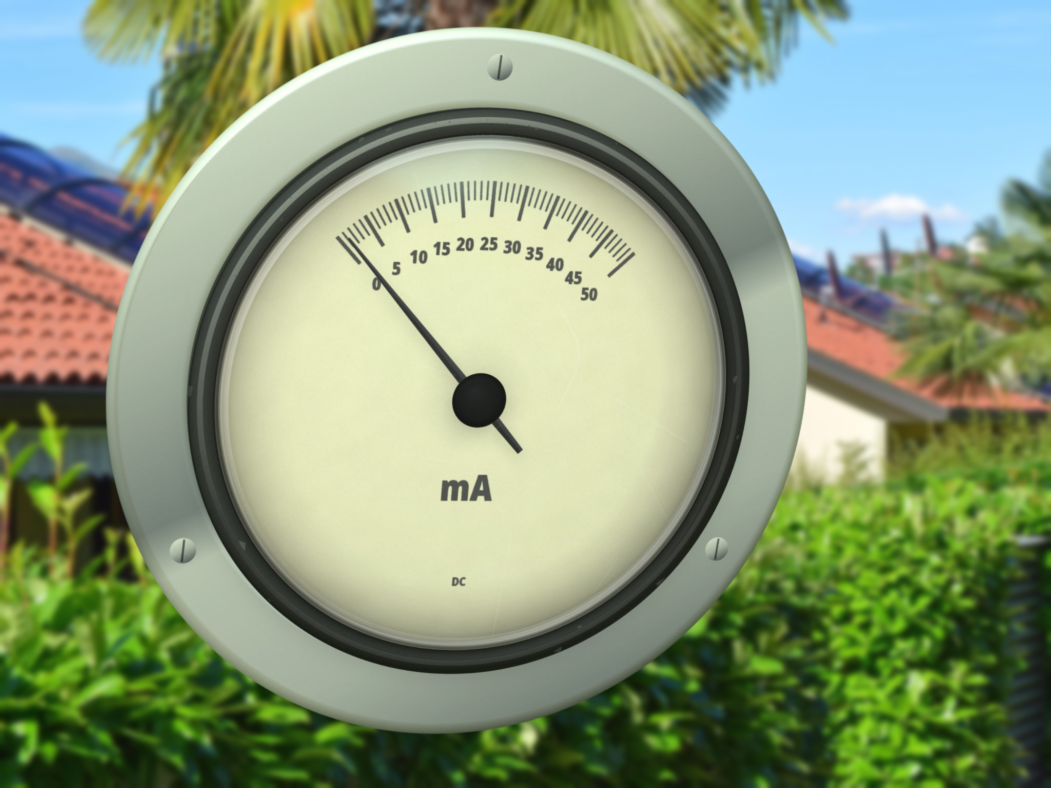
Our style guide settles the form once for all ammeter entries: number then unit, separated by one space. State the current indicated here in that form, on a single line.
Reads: 1 mA
